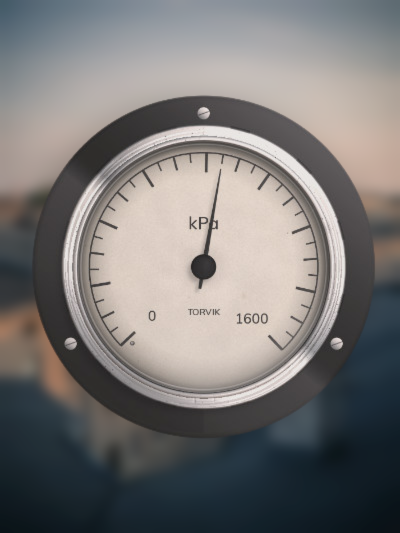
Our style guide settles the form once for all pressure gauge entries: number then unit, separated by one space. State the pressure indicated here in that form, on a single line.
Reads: 850 kPa
